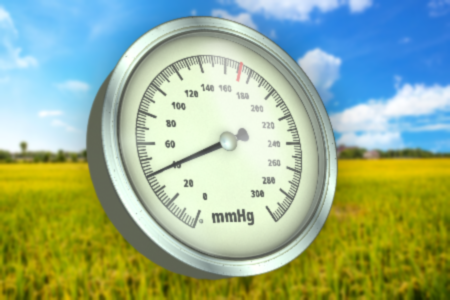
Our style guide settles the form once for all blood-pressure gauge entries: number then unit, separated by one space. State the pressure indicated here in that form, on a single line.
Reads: 40 mmHg
